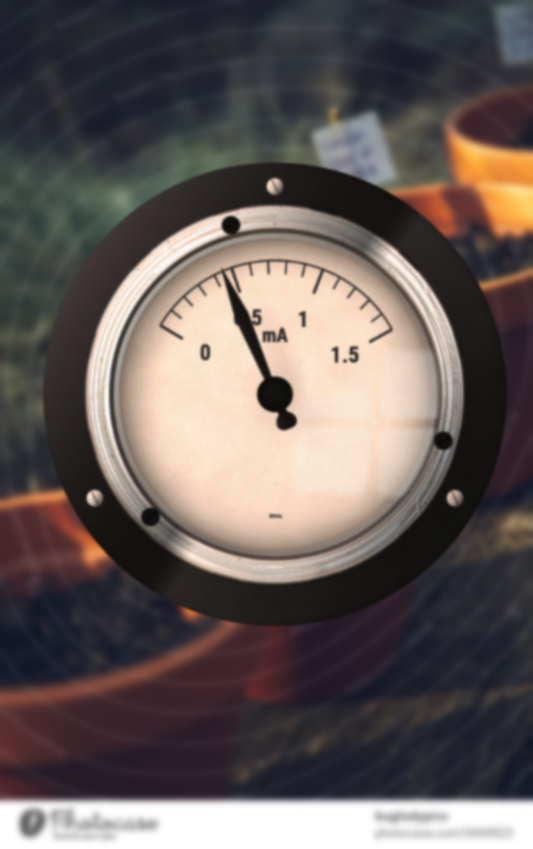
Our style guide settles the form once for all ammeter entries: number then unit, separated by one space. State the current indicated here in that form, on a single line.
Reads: 0.45 mA
